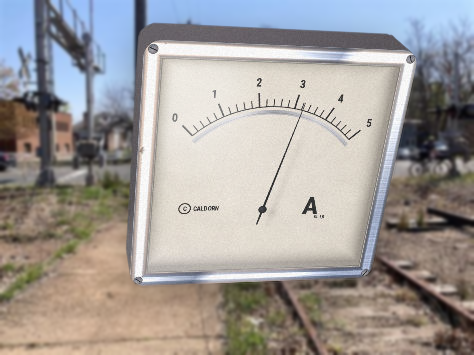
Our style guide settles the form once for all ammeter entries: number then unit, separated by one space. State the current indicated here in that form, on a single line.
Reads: 3.2 A
